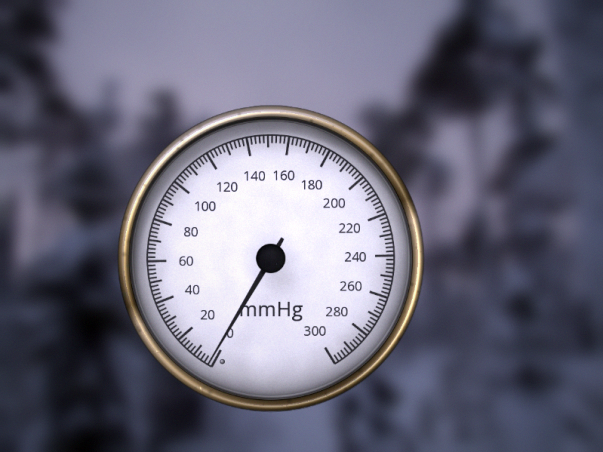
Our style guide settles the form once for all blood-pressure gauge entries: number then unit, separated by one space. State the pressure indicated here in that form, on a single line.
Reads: 2 mmHg
